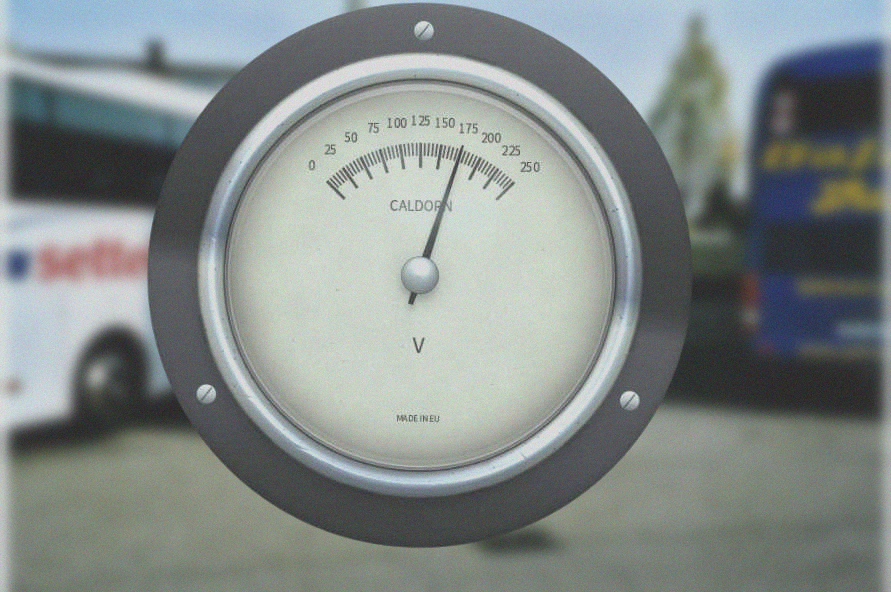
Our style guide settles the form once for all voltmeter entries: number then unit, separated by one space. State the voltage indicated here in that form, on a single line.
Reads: 175 V
